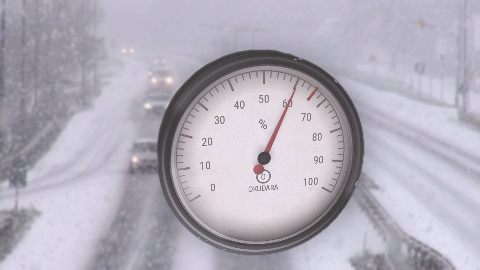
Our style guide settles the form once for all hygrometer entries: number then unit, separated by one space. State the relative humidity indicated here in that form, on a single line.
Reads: 60 %
